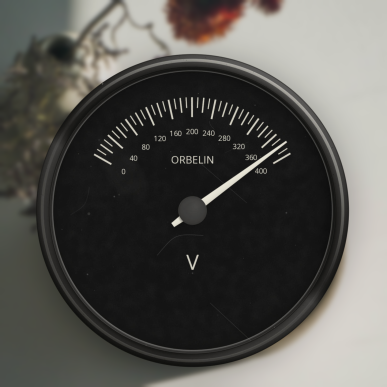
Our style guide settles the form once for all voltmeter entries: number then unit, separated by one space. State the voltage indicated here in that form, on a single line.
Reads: 380 V
